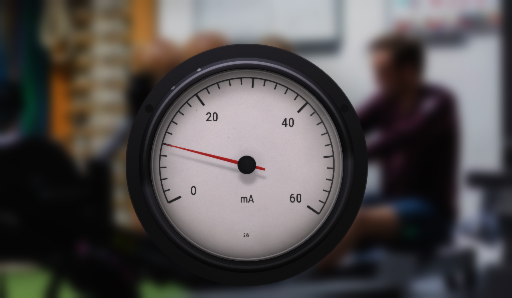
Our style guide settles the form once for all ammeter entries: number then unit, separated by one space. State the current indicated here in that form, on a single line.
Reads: 10 mA
